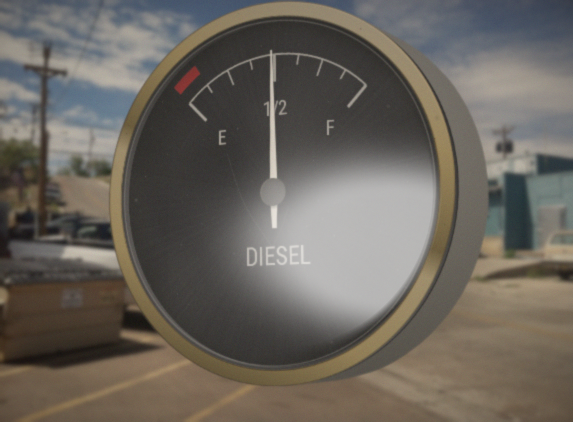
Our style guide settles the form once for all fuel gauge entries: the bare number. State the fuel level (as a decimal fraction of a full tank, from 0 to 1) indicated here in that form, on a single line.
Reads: 0.5
